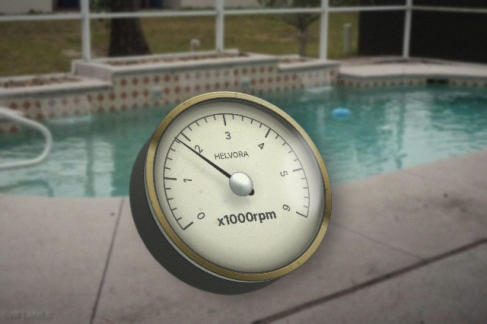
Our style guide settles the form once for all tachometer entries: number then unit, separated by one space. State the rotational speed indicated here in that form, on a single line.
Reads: 1800 rpm
